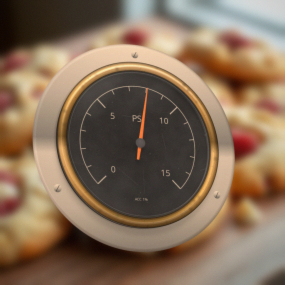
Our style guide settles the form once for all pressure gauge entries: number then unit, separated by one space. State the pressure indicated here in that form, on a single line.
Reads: 8 psi
